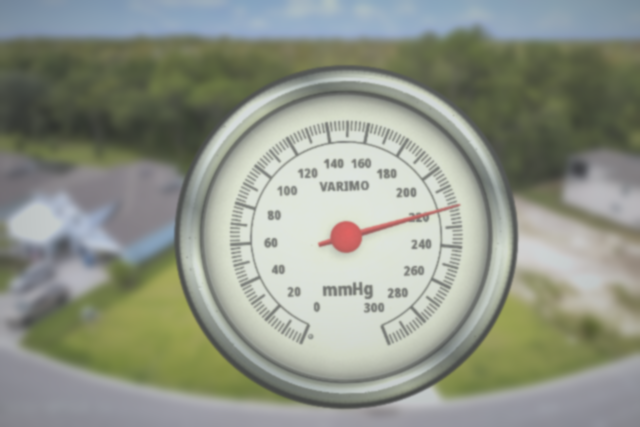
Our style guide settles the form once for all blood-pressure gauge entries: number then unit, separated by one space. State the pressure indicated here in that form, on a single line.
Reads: 220 mmHg
